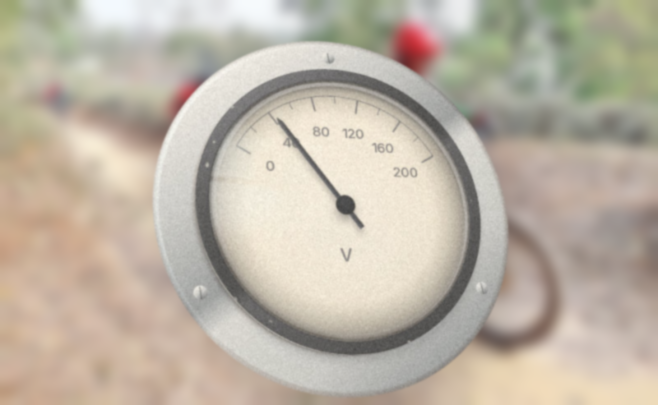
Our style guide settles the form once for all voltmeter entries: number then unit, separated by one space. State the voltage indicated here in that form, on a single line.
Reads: 40 V
